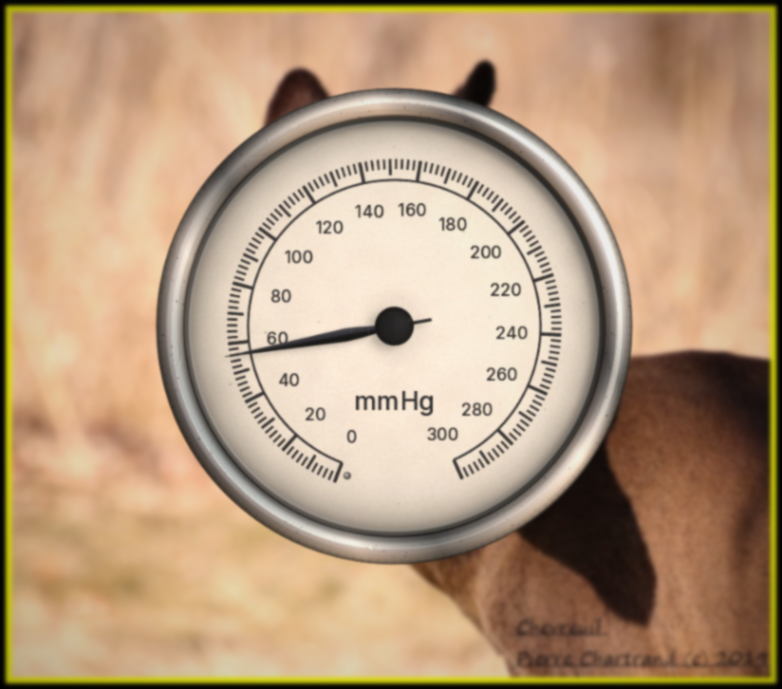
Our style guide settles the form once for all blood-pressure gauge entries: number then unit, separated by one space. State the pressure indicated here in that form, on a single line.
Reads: 56 mmHg
